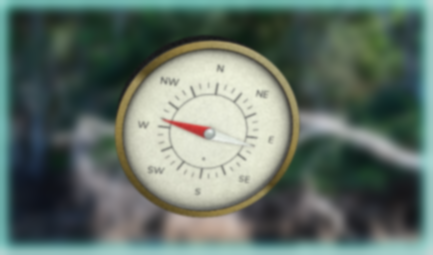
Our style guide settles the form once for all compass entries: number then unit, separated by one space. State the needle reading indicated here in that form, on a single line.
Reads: 280 °
